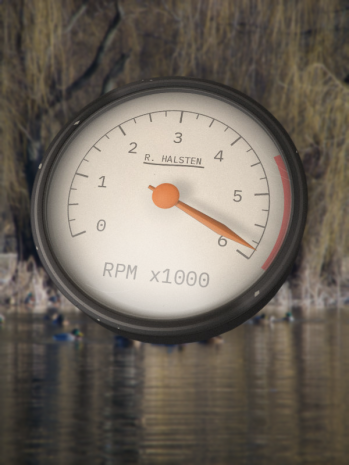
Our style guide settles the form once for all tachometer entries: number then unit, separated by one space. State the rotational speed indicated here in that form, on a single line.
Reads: 5875 rpm
